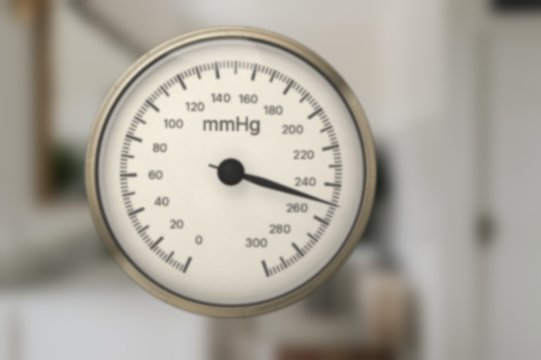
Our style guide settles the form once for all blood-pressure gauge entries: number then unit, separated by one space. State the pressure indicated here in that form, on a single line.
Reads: 250 mmHg
